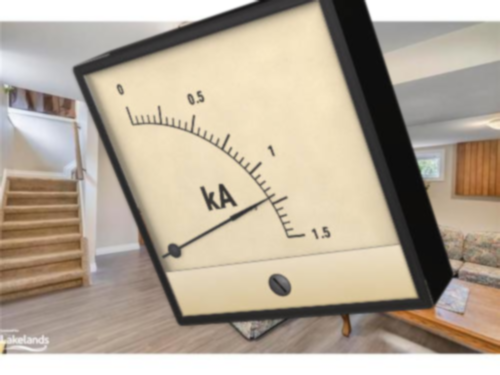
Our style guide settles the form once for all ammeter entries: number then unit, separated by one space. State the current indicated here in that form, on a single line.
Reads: 1.2 kA
